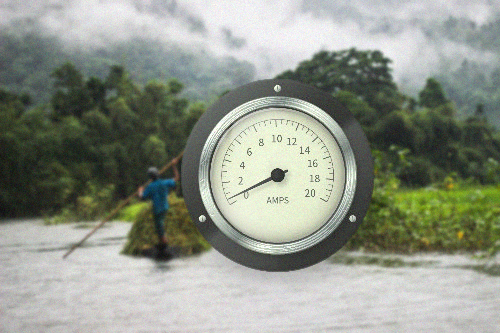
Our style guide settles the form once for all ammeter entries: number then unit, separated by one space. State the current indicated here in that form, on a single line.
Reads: 0.5 A
